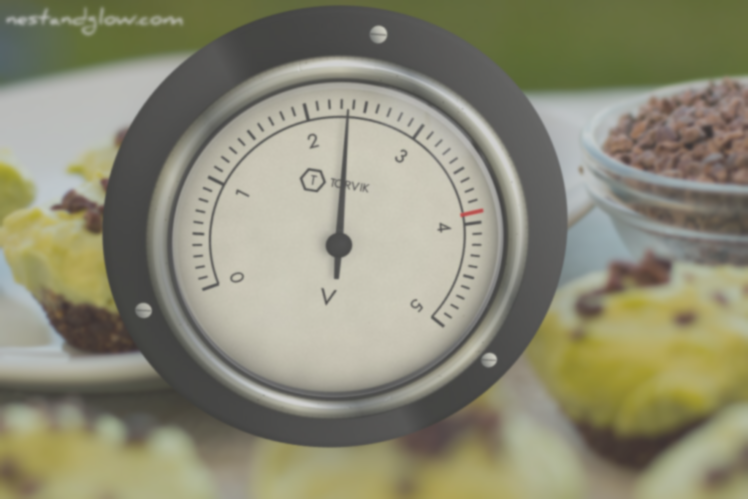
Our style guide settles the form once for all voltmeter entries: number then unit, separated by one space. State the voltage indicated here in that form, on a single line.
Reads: 2.35 V
